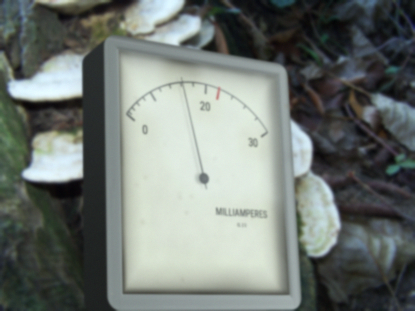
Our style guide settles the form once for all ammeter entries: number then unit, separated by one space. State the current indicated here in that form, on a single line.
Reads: 16 mA
